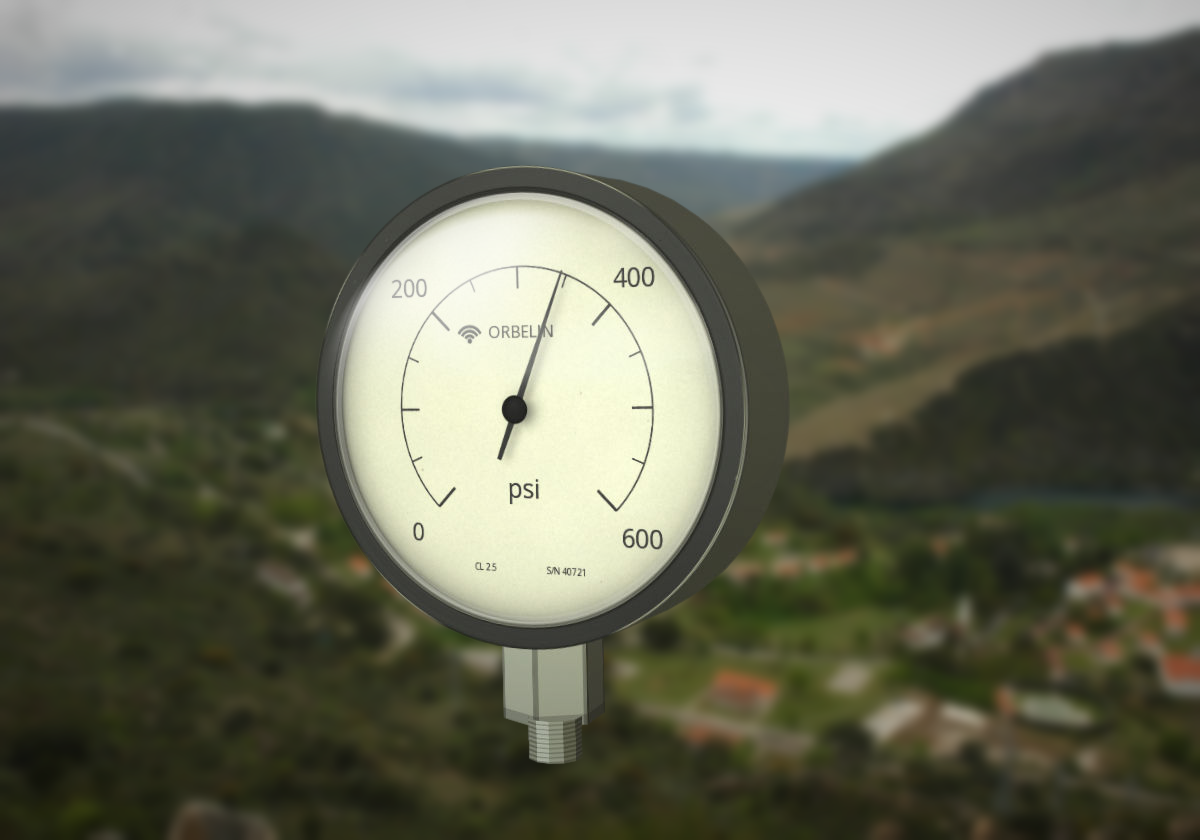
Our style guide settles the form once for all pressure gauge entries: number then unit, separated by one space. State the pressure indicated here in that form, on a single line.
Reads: 350 psi
